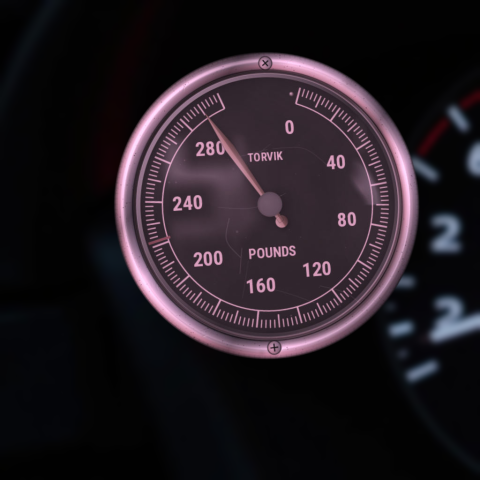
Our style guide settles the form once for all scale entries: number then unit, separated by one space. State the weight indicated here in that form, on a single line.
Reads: 290 lb
